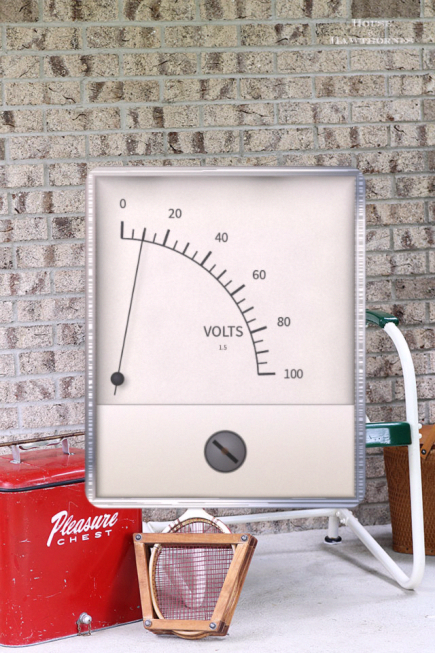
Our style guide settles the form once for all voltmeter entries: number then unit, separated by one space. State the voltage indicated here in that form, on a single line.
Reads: 10 V
